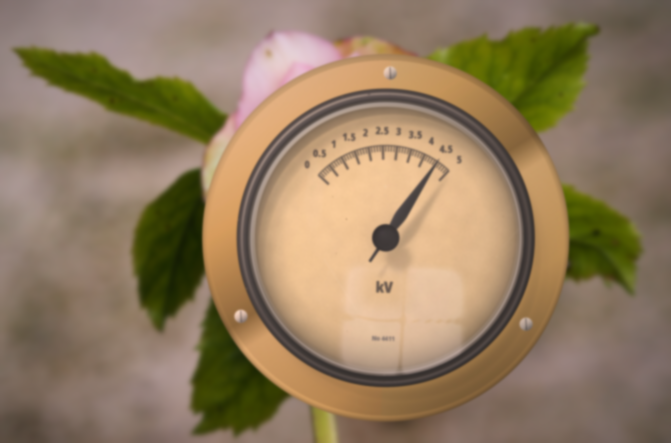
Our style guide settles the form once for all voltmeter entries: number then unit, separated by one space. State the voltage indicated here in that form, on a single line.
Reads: 4.5 kV
